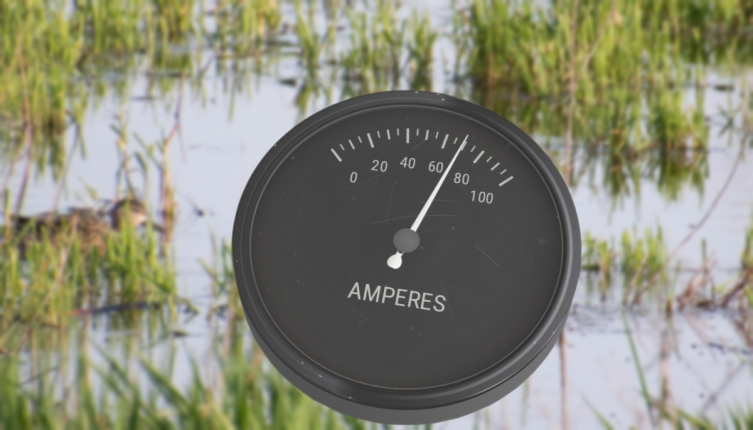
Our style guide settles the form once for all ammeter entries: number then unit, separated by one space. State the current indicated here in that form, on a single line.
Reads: 70 A
